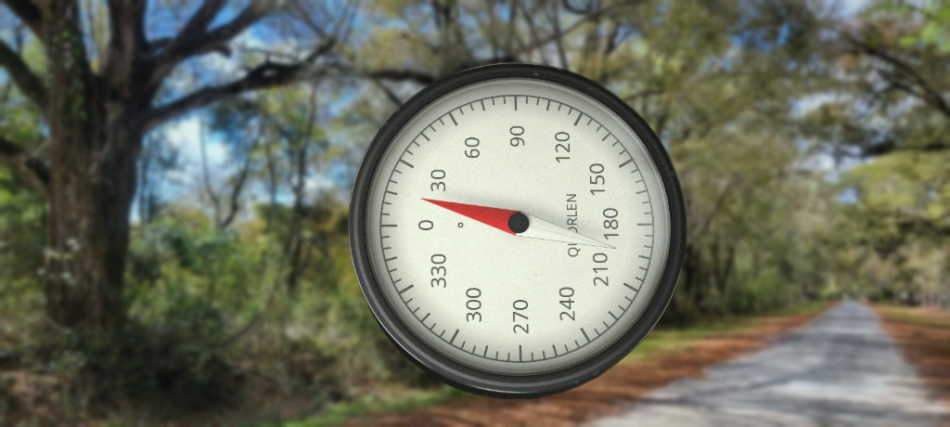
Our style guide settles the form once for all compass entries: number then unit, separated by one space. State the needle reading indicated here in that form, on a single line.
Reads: 15 °
